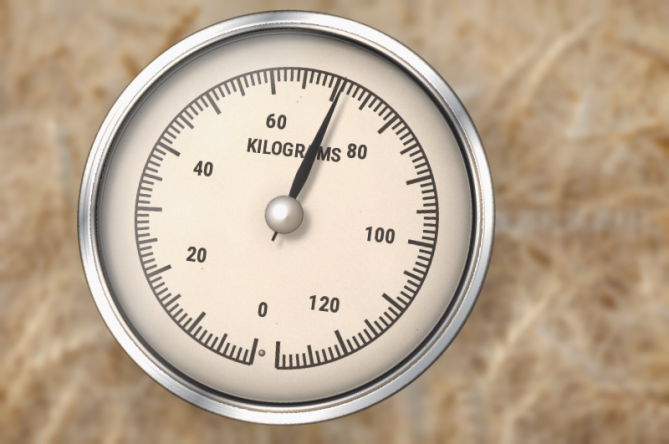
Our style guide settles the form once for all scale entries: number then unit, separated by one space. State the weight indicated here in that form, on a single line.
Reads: 71 kg
